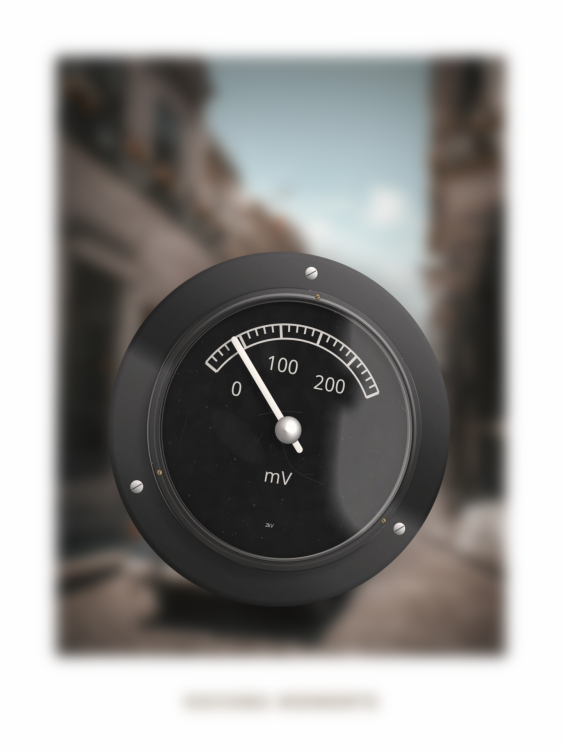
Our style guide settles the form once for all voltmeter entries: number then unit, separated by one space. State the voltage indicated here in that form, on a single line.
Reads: 40 mV
